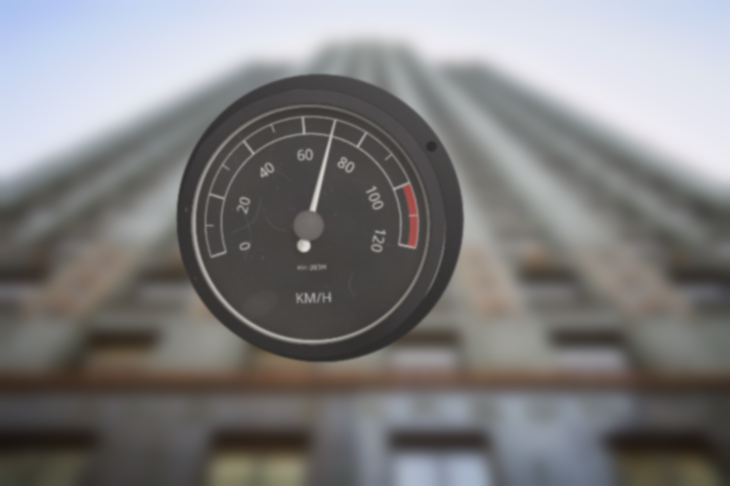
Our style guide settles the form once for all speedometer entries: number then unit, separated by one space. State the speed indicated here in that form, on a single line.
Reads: 70 km/h
